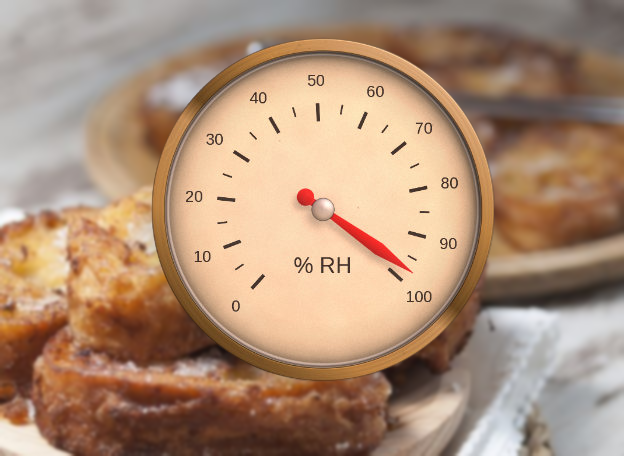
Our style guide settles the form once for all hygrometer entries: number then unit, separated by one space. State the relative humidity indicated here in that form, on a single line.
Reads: 97.5 %
